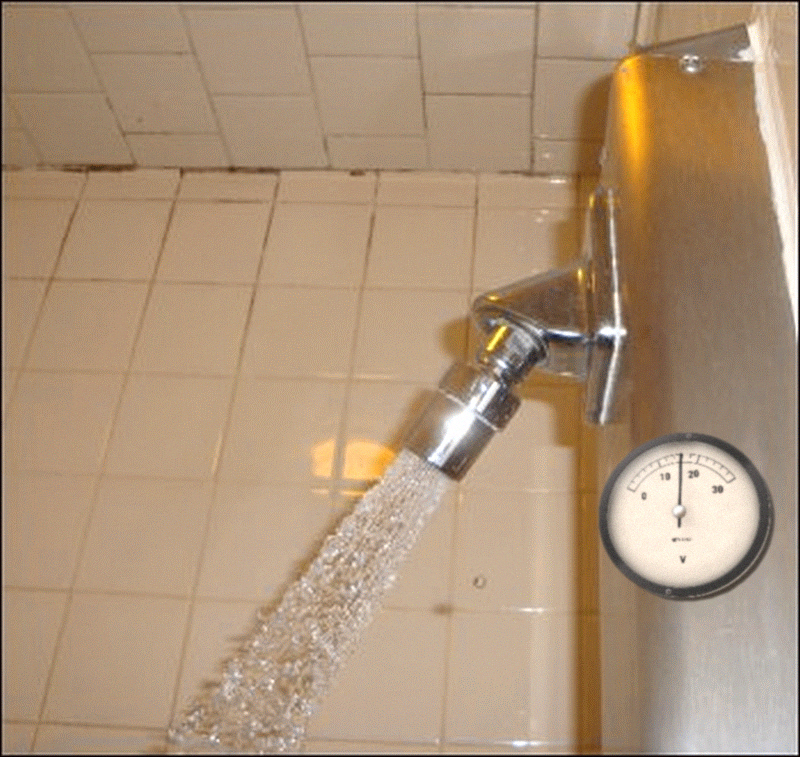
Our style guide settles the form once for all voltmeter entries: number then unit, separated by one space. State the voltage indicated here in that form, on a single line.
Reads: 16 V
